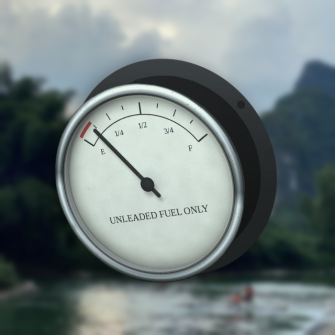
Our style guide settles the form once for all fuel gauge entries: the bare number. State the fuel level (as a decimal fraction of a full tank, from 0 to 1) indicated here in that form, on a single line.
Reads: 0.125
